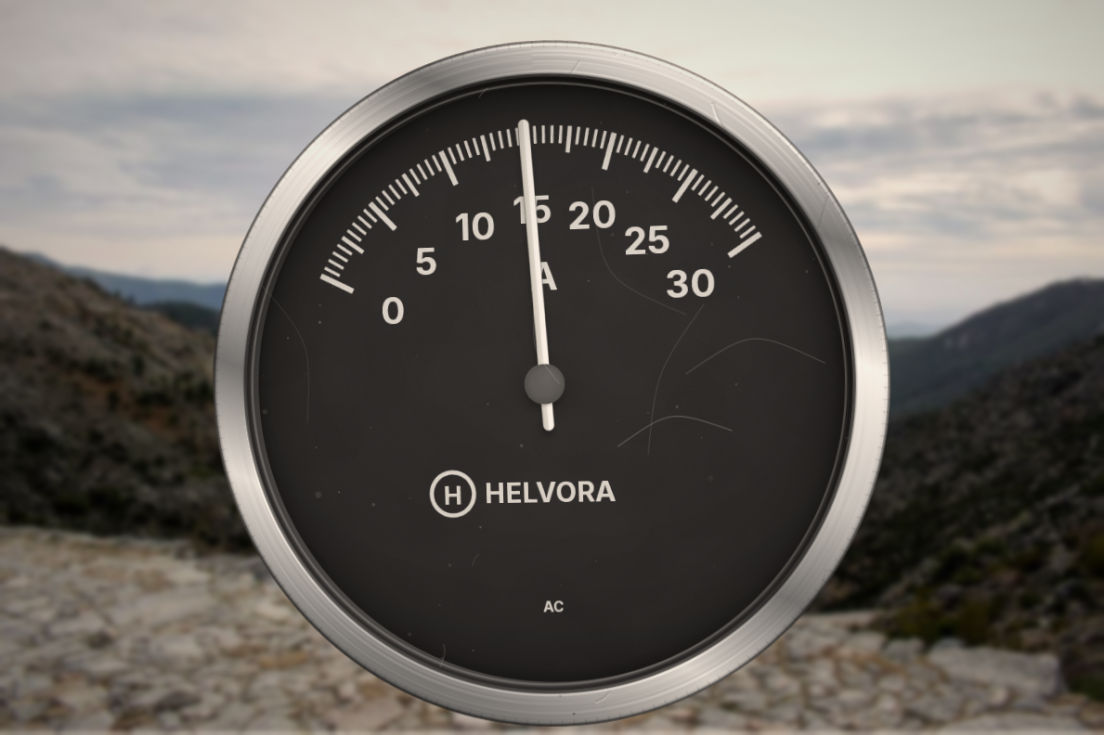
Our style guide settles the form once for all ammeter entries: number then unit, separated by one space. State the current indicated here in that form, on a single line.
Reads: 15 A
